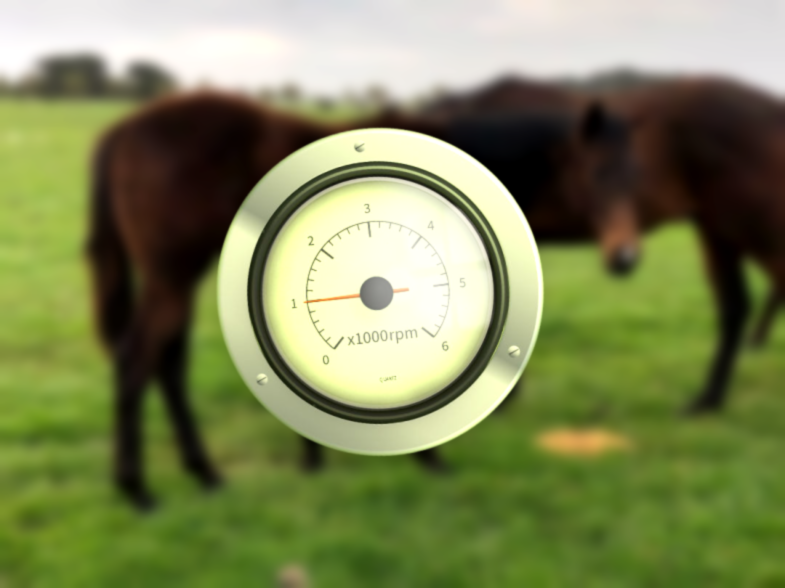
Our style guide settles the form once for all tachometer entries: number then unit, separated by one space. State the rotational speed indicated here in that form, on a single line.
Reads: 1000 rpm
